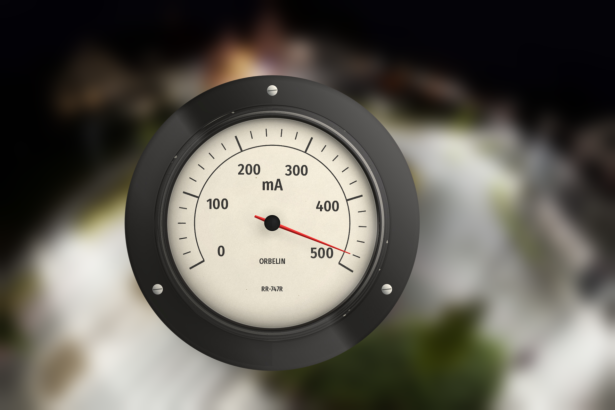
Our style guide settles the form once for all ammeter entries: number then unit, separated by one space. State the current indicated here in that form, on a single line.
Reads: 480 mA
